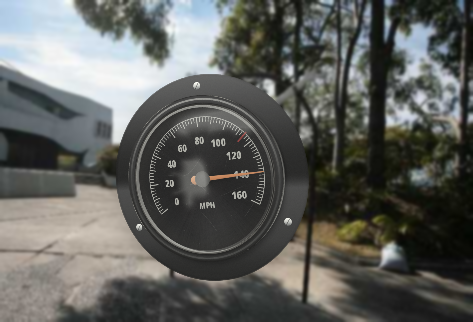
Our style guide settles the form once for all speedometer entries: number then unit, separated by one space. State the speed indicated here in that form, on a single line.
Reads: 140 mph
